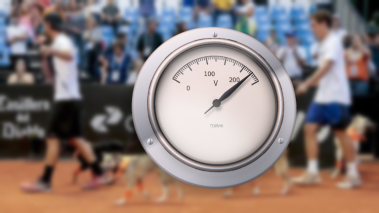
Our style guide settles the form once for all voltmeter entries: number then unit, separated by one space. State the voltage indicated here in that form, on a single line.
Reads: 225 V
